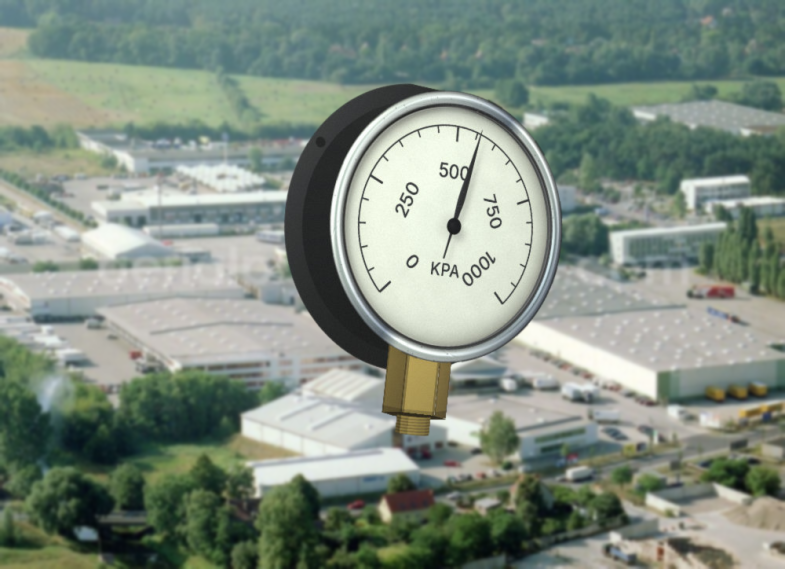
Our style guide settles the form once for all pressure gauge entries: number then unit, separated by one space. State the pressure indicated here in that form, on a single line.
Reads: 550 kPa
